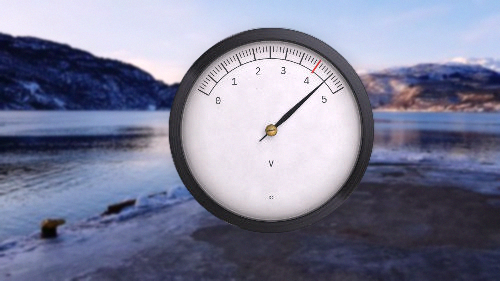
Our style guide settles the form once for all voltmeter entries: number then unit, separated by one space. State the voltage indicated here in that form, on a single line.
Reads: 4.5 V
